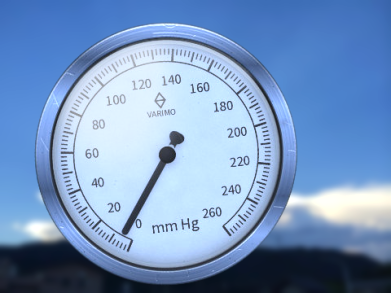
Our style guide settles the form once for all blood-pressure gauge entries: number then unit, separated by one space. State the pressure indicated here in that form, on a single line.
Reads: 6 mmHg
